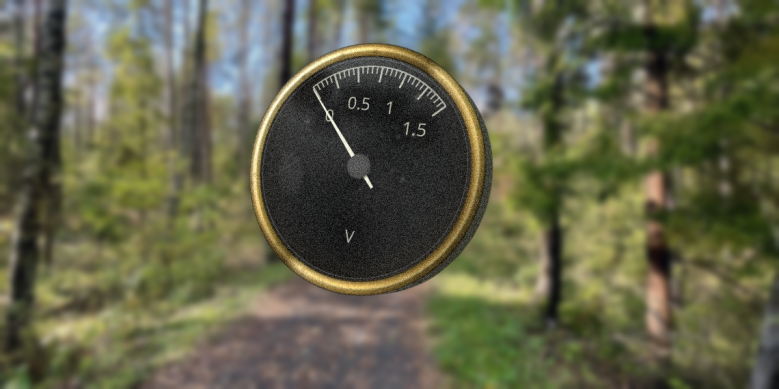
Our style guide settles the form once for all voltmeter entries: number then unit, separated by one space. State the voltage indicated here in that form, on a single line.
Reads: 0 V
